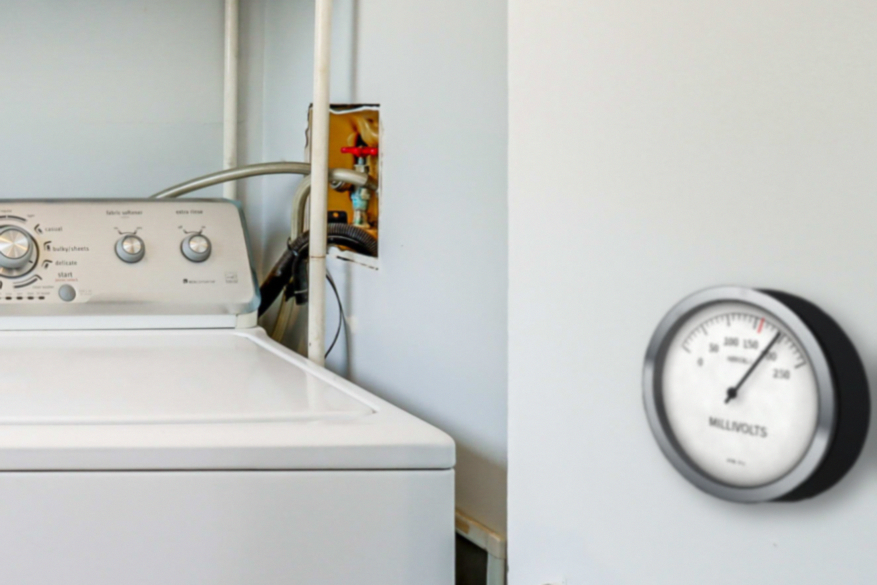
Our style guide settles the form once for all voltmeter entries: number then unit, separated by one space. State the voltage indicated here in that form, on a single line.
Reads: 200 mV
